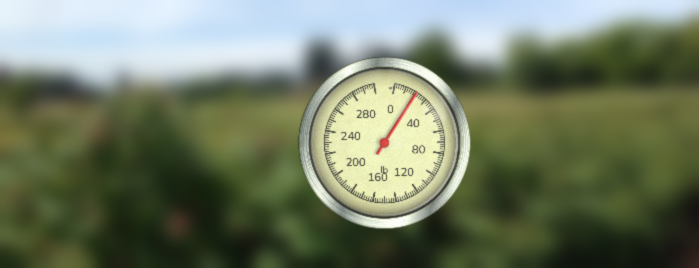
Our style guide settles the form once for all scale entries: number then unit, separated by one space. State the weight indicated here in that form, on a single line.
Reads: 20 lb
